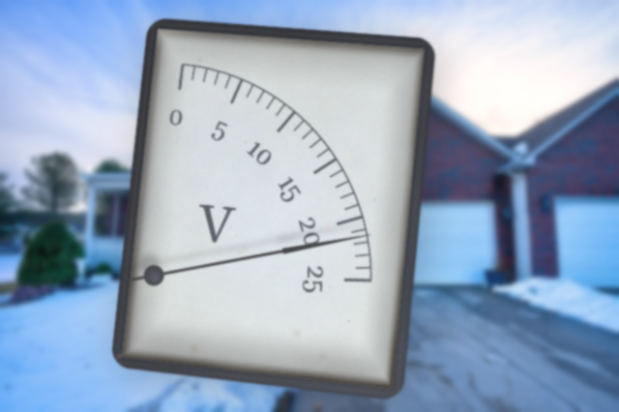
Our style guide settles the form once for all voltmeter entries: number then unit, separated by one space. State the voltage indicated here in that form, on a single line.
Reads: 21.5 V
